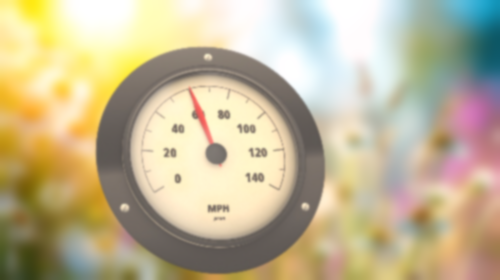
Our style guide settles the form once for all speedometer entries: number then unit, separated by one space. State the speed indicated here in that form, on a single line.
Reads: 60 mph
